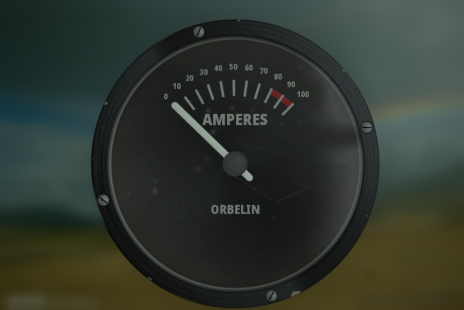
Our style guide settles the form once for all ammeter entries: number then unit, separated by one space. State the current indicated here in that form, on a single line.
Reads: 0 A
